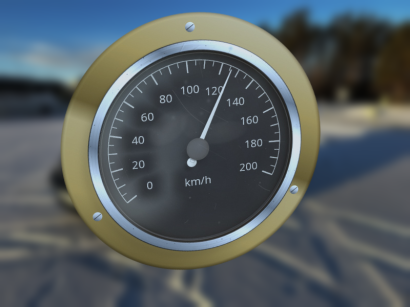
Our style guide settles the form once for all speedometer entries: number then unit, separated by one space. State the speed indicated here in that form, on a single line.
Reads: 125 km/h
